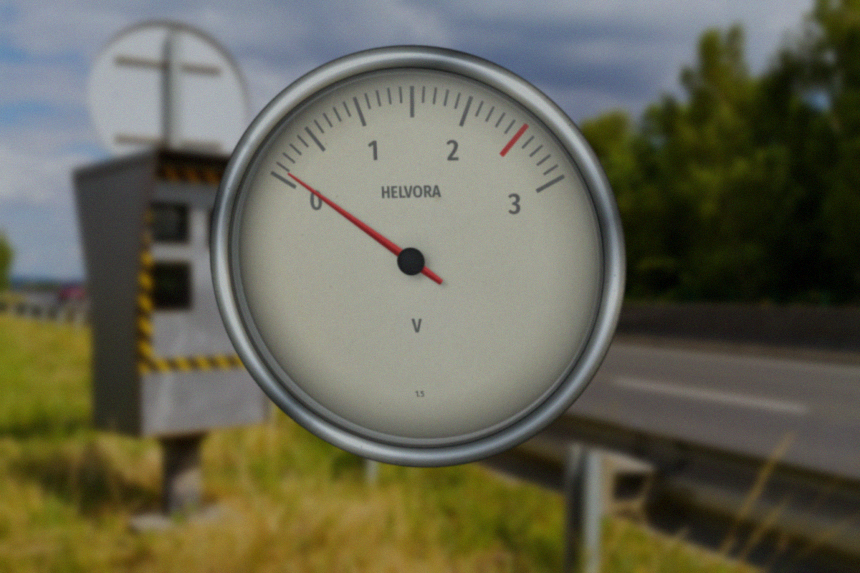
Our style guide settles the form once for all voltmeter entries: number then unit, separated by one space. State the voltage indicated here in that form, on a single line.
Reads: 0.1 V
